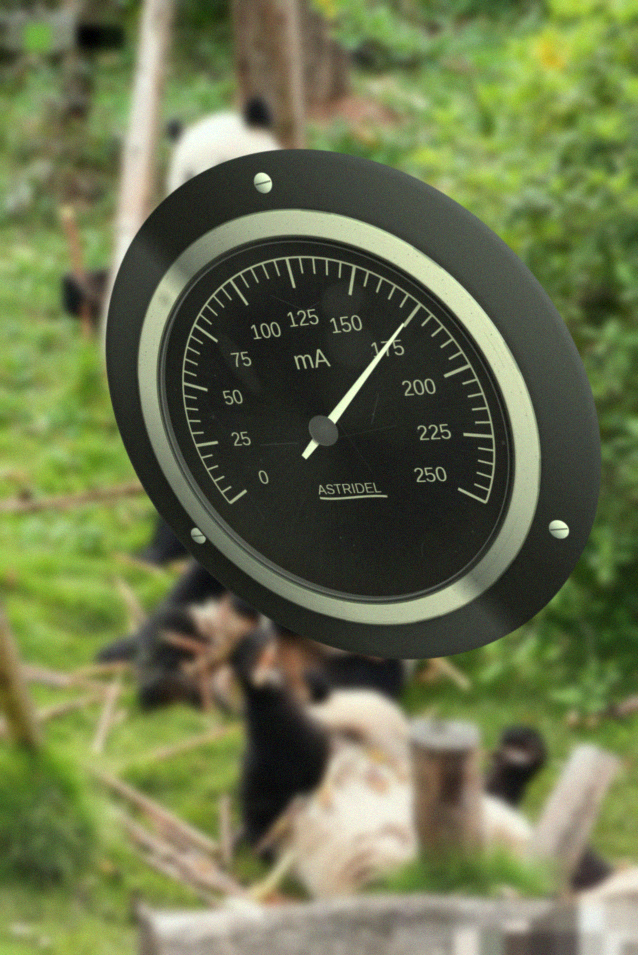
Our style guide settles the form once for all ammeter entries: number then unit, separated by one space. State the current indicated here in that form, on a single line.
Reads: 175 mA
